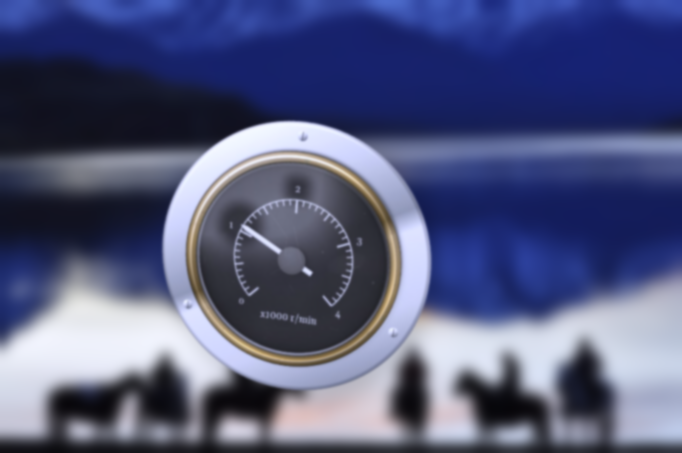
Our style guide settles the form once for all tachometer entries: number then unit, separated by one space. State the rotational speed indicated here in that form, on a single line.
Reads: 1100 rpm
